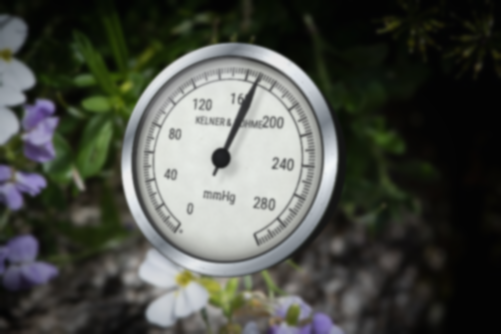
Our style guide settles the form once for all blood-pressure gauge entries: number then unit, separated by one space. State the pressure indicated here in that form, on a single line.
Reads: 170 mmHg
